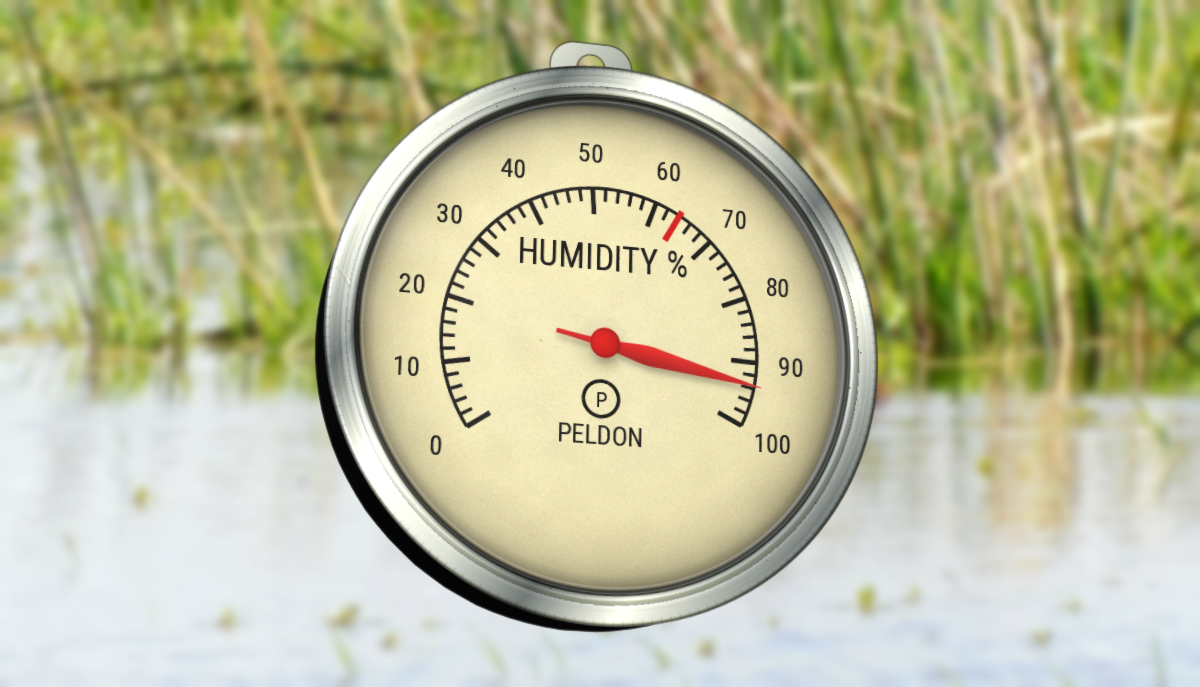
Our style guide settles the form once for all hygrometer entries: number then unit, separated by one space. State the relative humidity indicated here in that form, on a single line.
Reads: 94 %
